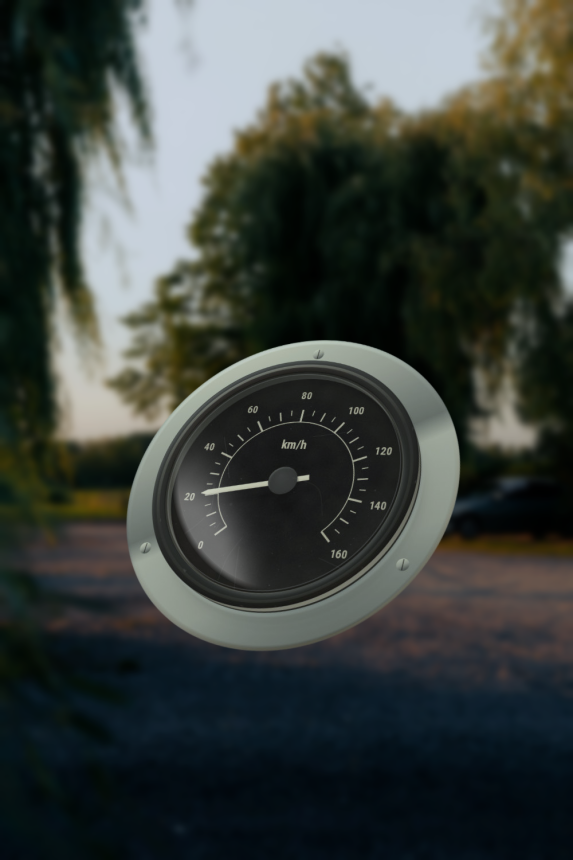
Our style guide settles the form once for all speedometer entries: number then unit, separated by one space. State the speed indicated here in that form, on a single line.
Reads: 20 km/h
